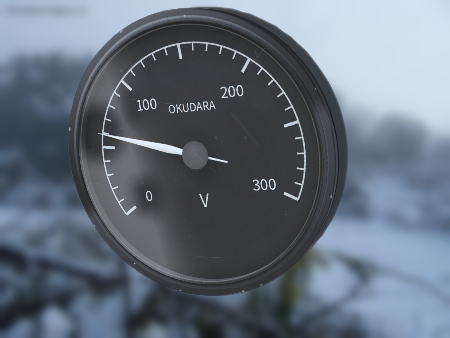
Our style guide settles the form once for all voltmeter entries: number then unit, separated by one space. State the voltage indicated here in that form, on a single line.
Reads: 60 V
